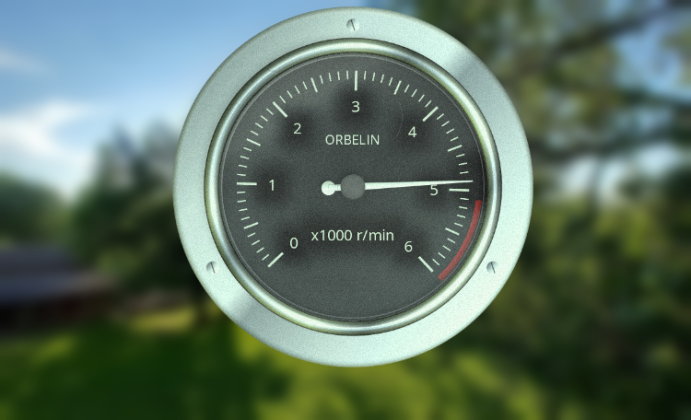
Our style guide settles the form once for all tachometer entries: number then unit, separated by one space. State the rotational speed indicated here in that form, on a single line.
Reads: 4900 rpm
